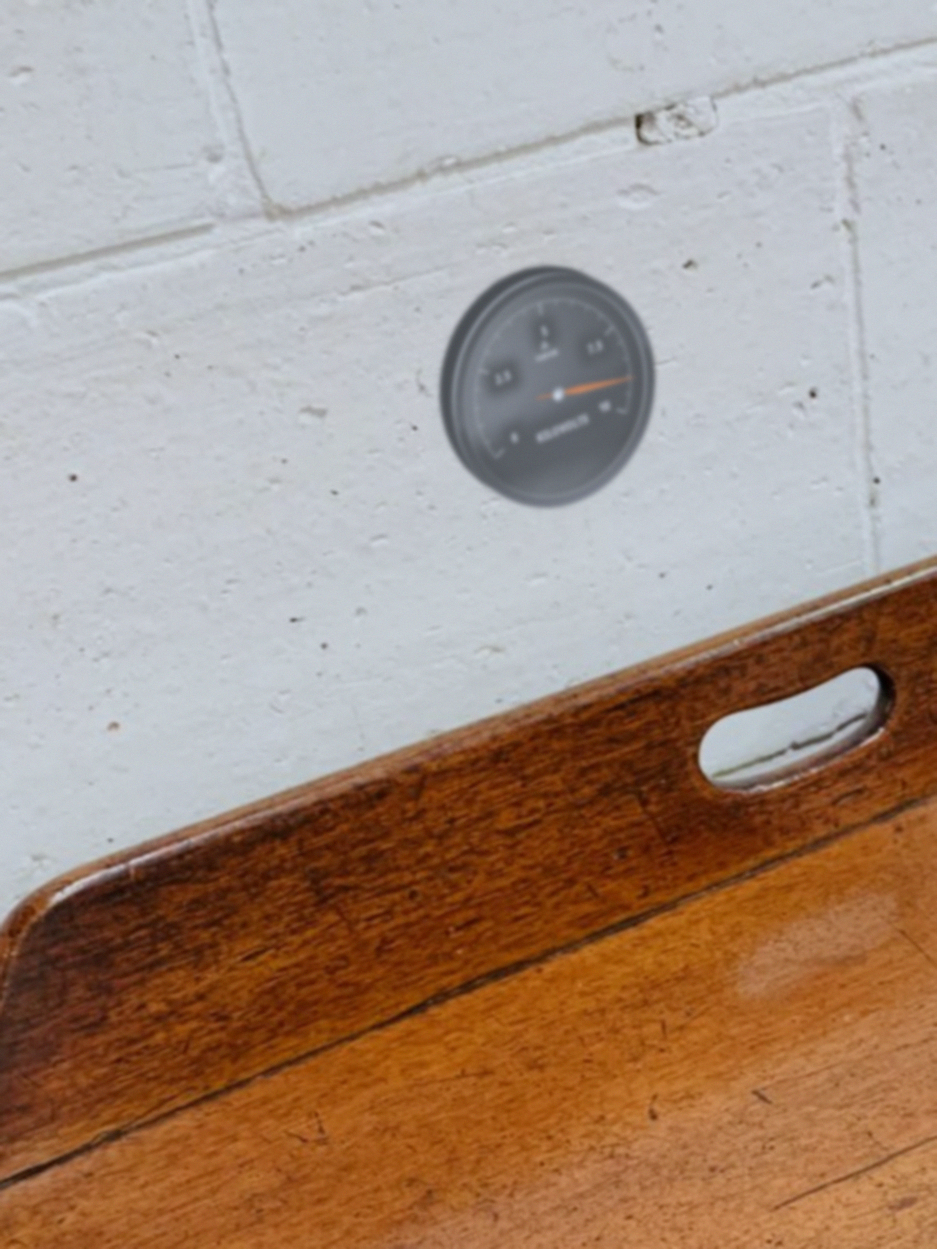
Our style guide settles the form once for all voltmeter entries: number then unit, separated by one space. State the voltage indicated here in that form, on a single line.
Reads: 9 kV
